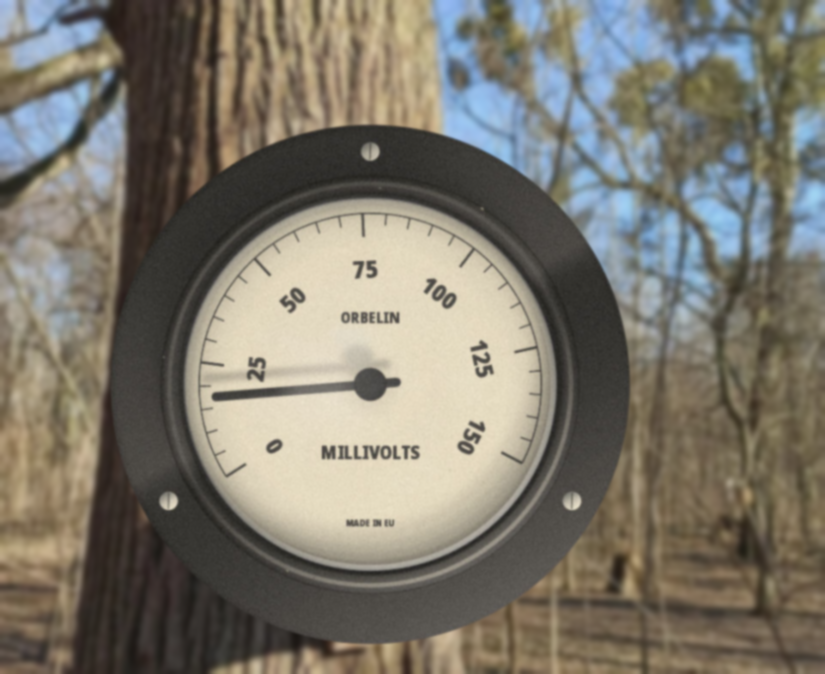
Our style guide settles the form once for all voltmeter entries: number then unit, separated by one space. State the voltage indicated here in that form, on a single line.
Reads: 17.5 mV
